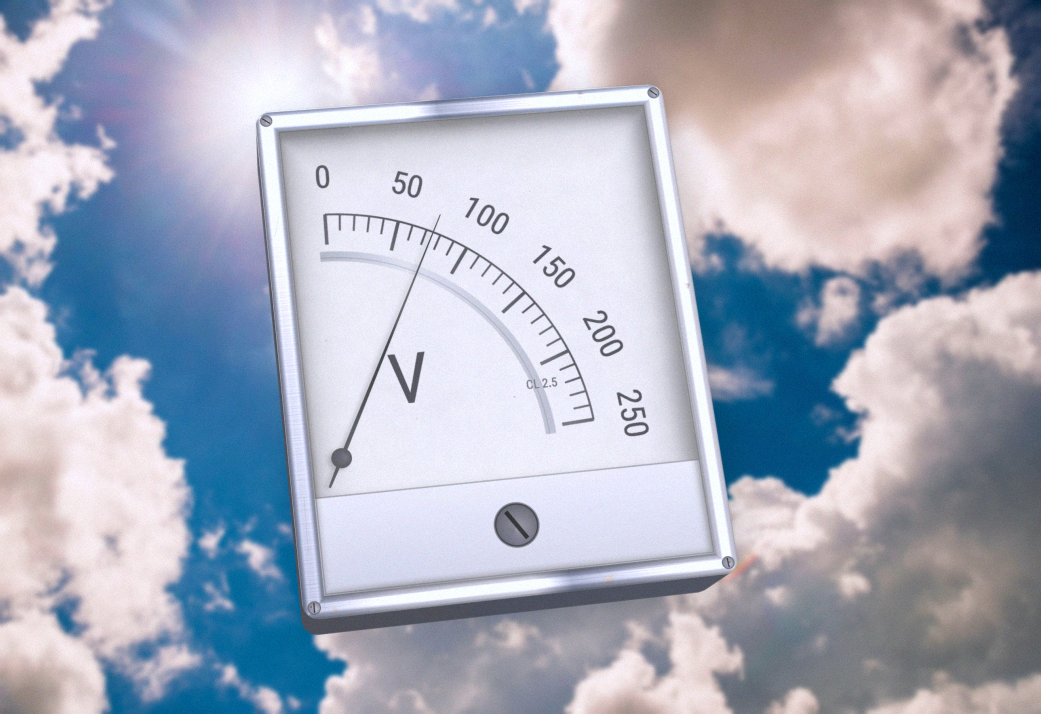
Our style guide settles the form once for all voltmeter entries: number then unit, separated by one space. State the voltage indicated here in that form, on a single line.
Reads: 75 V
